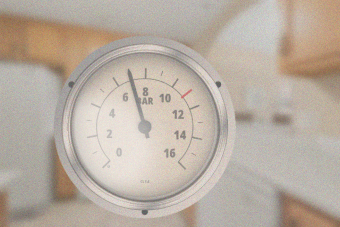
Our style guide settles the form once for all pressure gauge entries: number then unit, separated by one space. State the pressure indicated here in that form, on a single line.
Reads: 7 bar
